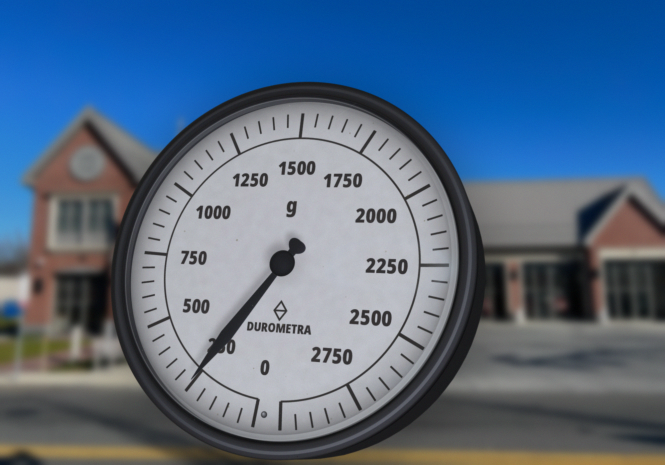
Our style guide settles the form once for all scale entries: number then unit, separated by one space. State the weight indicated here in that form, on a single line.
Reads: 250 g
